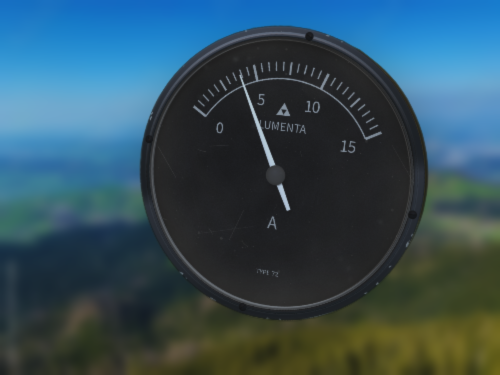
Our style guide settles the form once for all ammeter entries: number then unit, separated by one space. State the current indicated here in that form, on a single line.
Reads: 4 A
